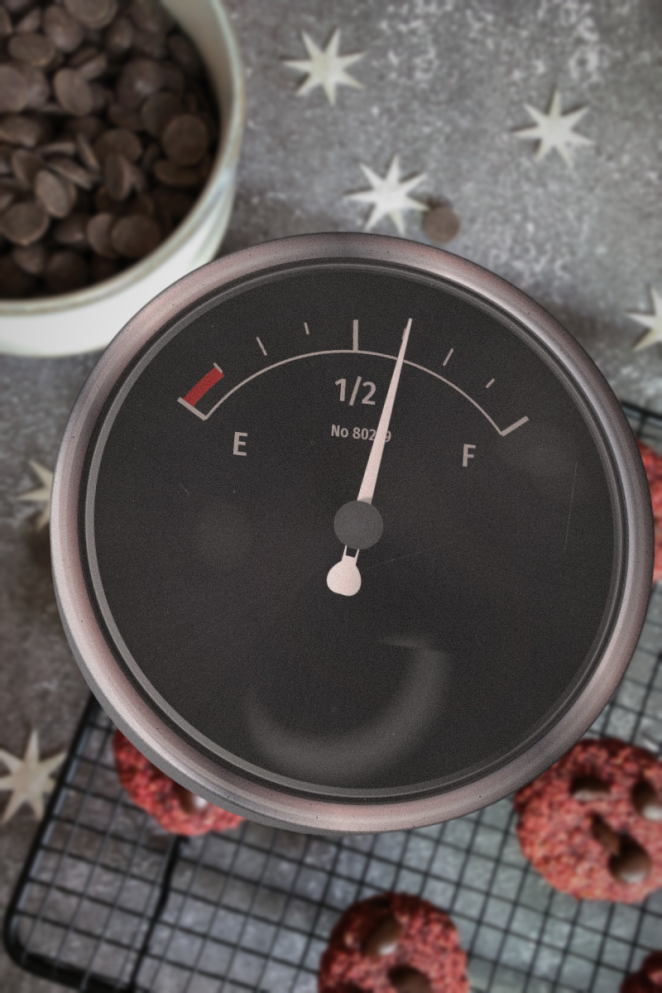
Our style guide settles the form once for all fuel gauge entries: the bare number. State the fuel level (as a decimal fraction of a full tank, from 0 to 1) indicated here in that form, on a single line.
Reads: 0.625
